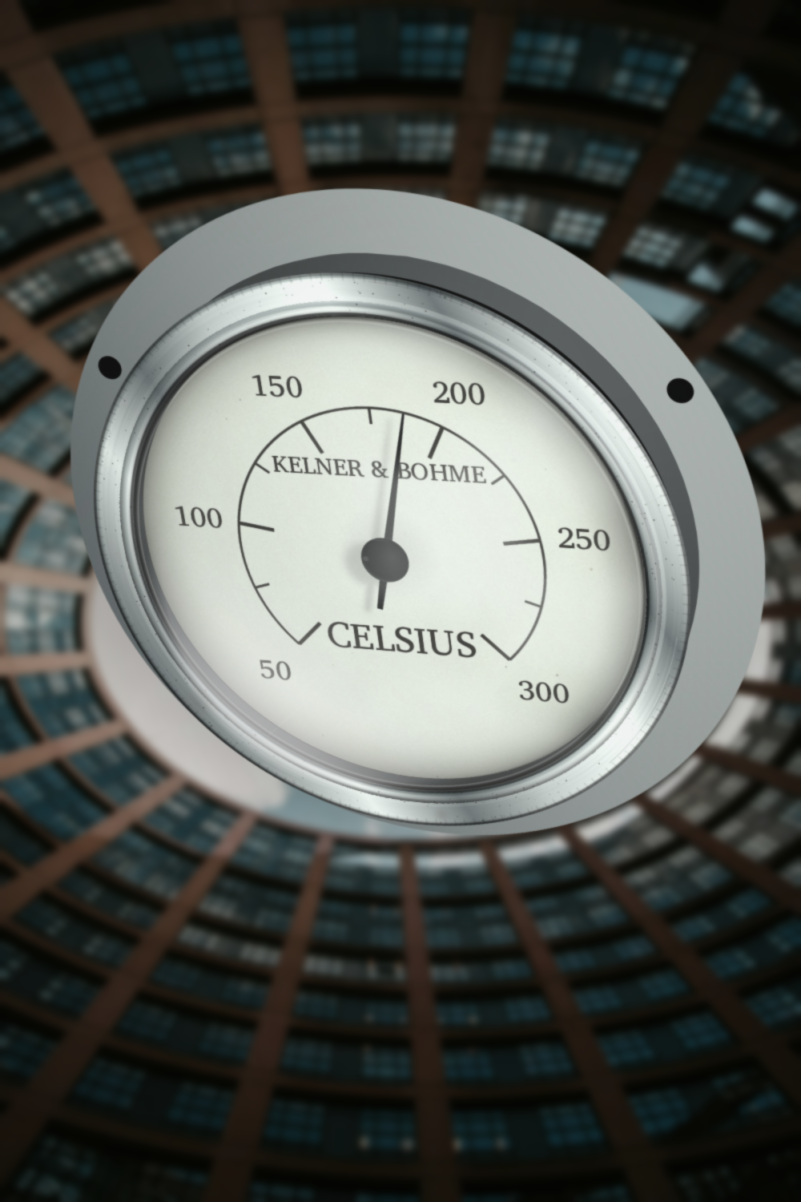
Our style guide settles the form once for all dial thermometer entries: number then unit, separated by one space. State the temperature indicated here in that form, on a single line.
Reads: 187.5 °C
